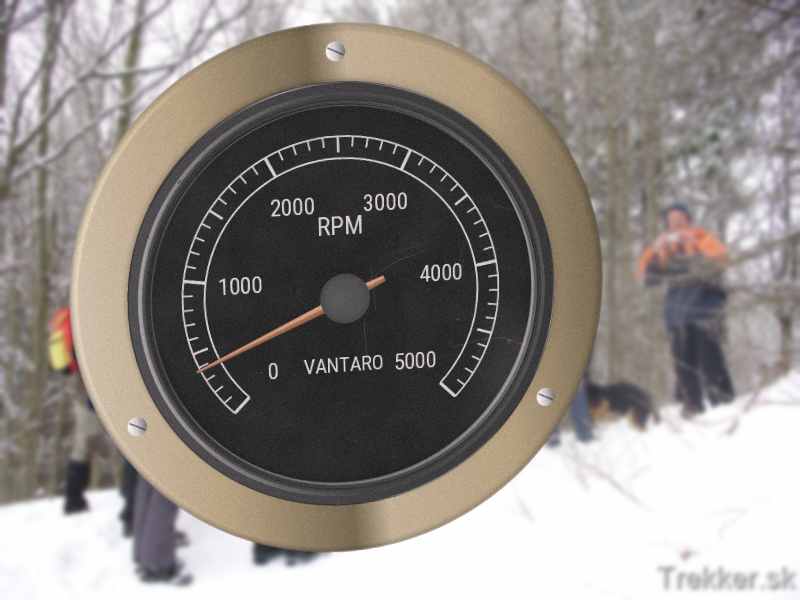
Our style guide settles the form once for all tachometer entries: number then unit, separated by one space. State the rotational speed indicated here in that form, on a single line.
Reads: 400 rpm
